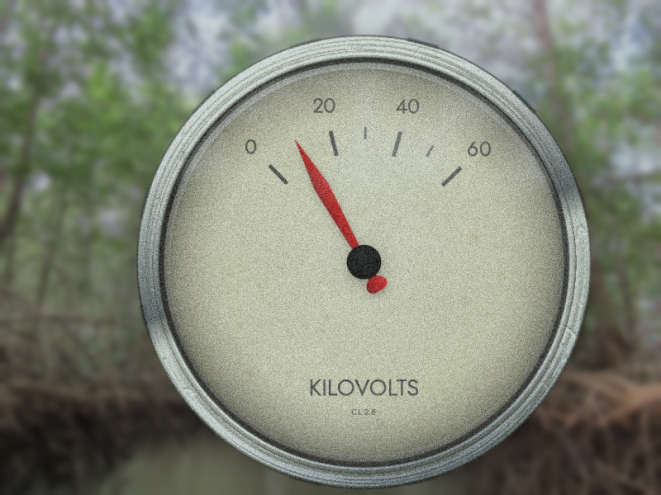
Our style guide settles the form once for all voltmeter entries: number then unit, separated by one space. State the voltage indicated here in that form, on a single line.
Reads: 10 kV
